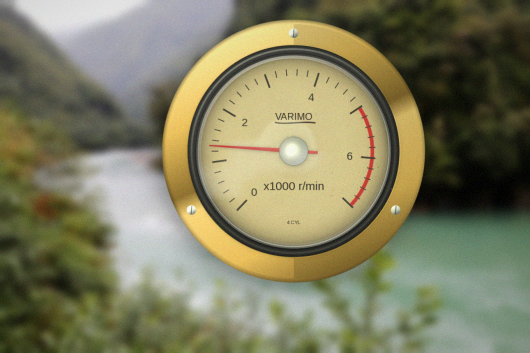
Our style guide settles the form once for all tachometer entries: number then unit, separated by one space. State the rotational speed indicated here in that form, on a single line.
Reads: 1300 rpm
